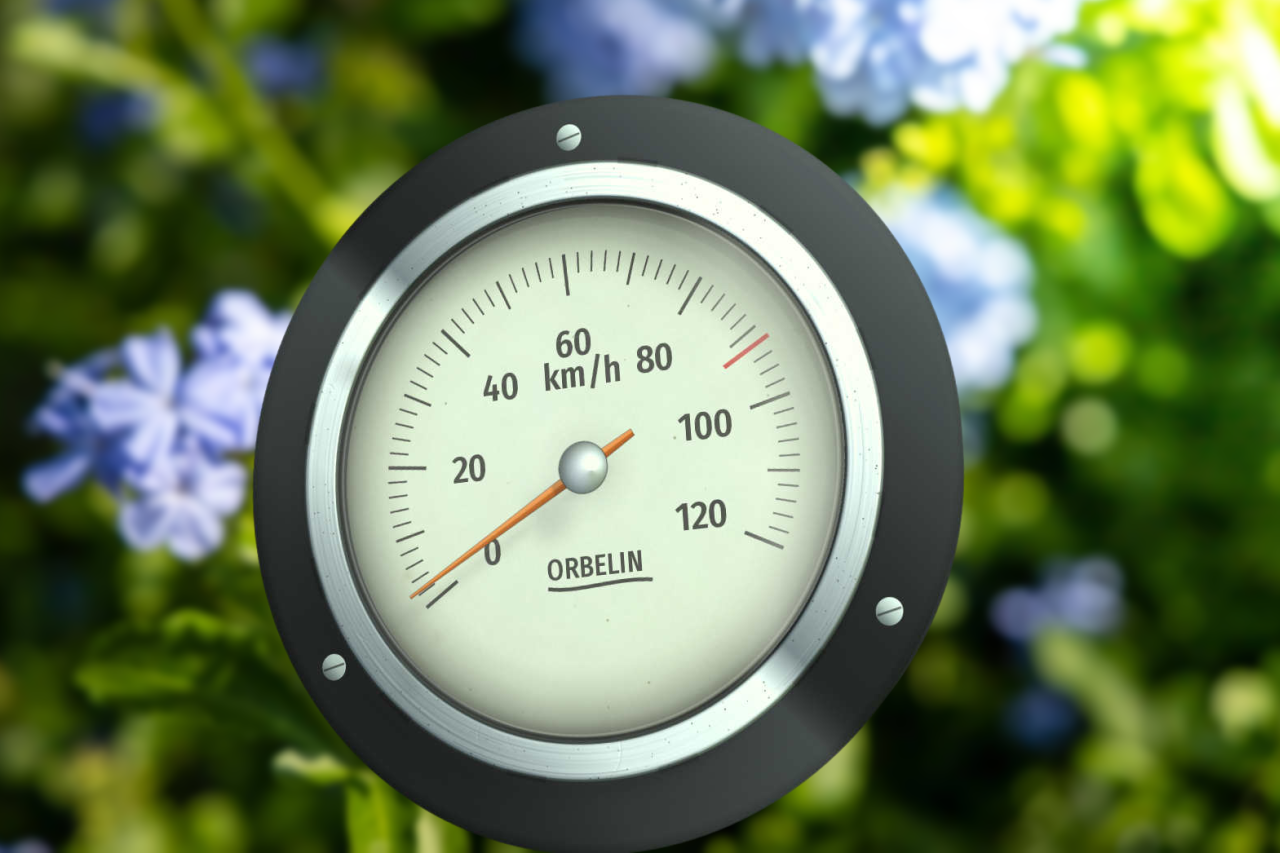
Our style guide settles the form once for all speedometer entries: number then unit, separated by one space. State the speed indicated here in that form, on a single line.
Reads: 2 km/h
